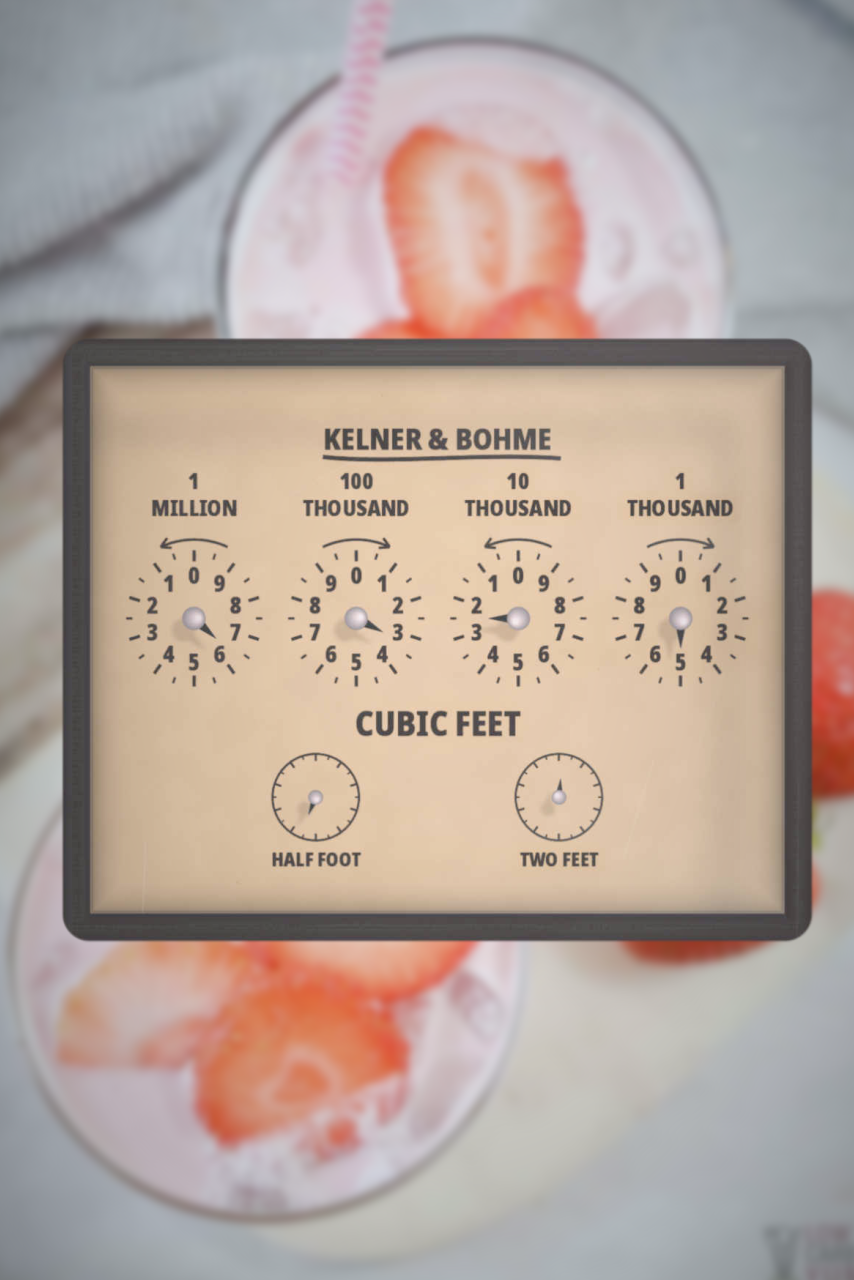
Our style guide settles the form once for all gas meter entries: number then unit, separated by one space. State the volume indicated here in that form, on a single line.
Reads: 632500 ft³
